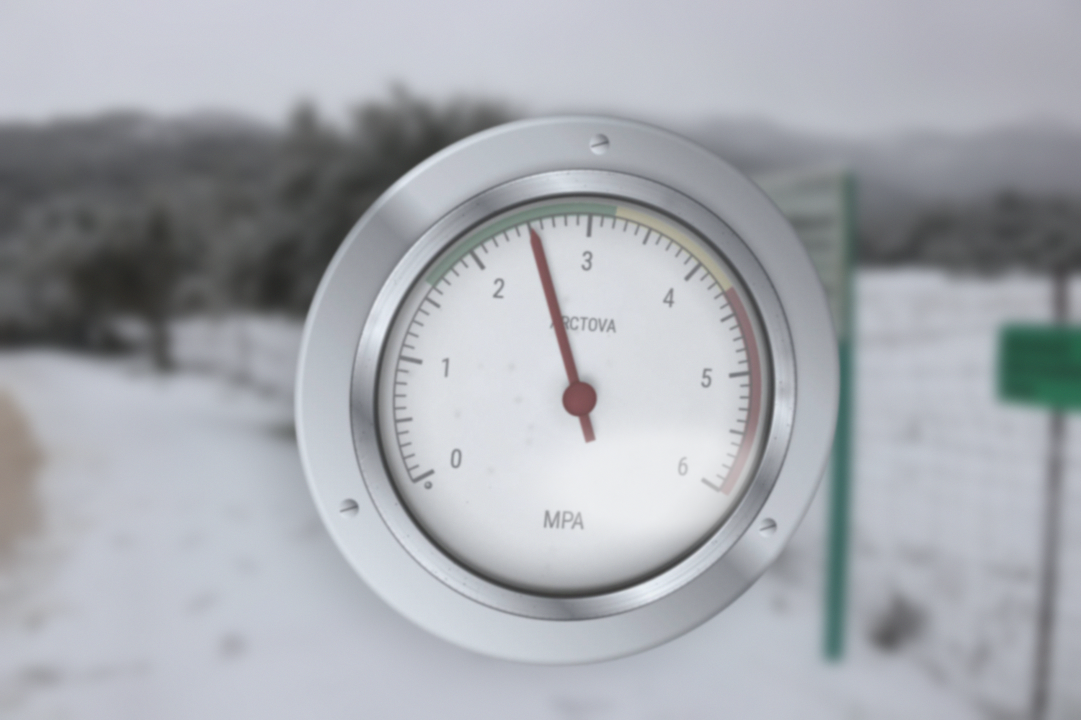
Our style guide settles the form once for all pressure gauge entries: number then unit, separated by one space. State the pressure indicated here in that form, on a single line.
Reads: 2.5 MPa
